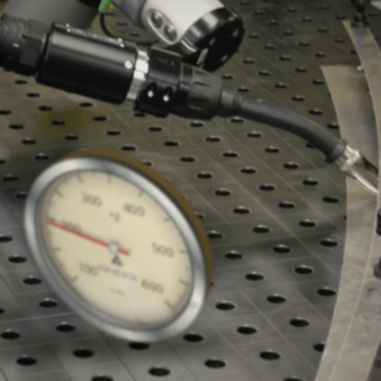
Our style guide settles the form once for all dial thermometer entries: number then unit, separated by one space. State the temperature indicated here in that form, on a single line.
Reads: 200 °F
